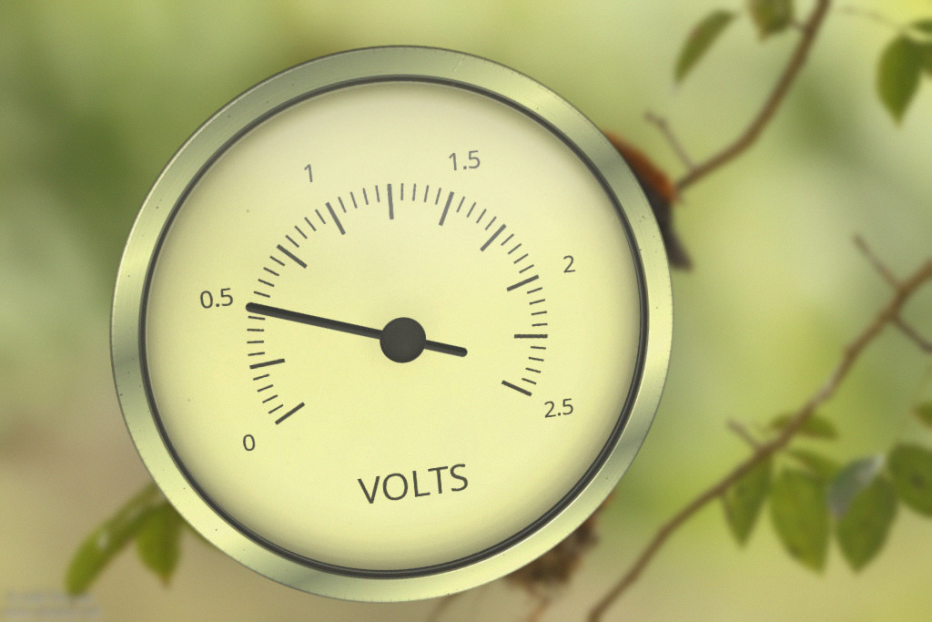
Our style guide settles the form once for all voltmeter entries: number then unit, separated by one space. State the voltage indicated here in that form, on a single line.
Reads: 0.5 V
